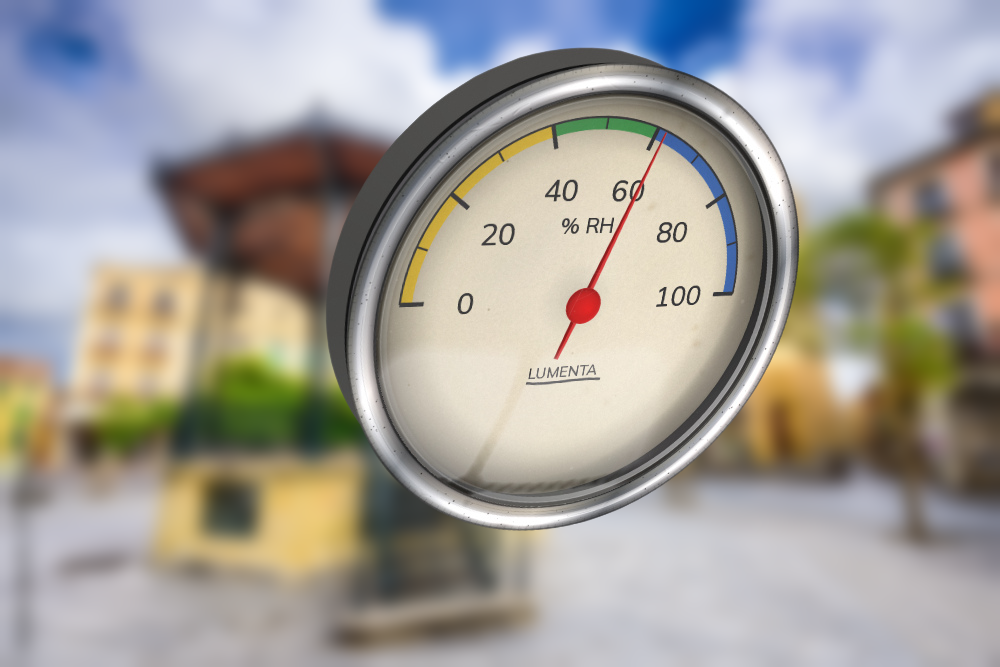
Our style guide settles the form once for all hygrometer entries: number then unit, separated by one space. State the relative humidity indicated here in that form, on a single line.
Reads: 60 %
